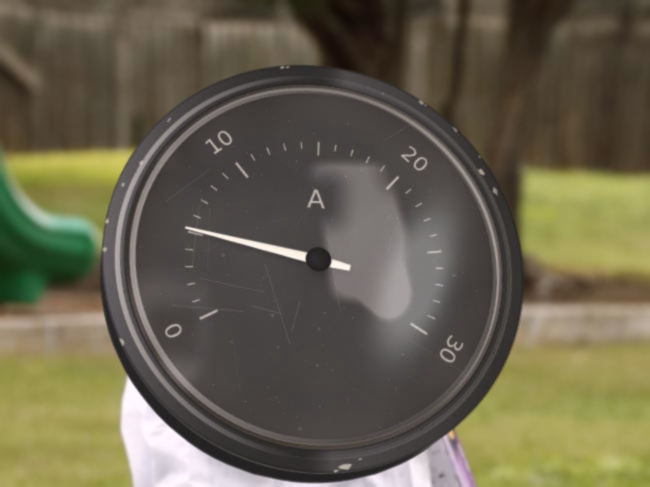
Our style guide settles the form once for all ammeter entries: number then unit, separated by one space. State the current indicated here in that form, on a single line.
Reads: 5 A
